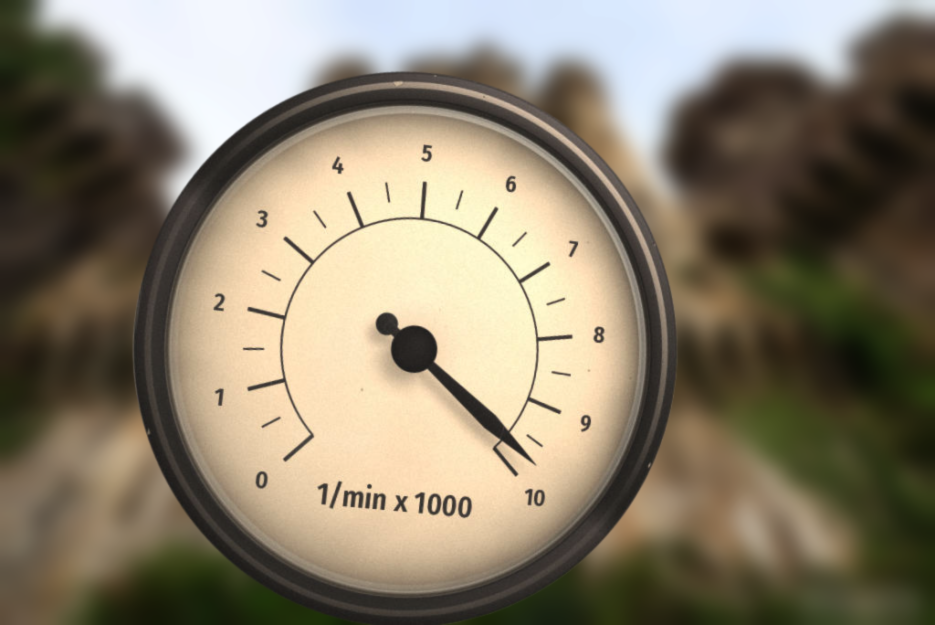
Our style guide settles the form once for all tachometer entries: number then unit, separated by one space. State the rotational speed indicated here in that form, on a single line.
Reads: 9750 rpm
